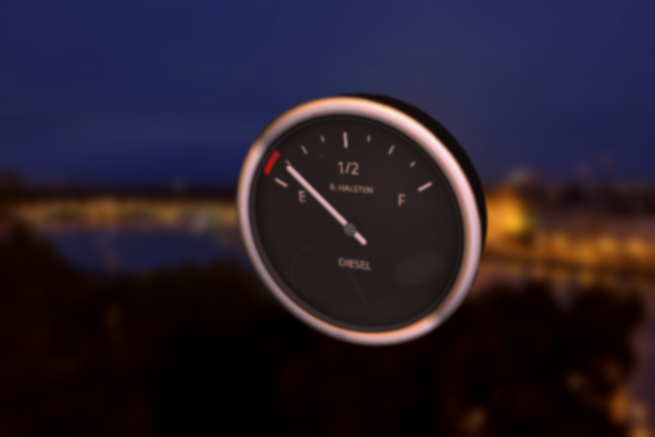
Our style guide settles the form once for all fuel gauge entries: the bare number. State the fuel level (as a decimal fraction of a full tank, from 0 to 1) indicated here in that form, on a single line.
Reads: 0.125
